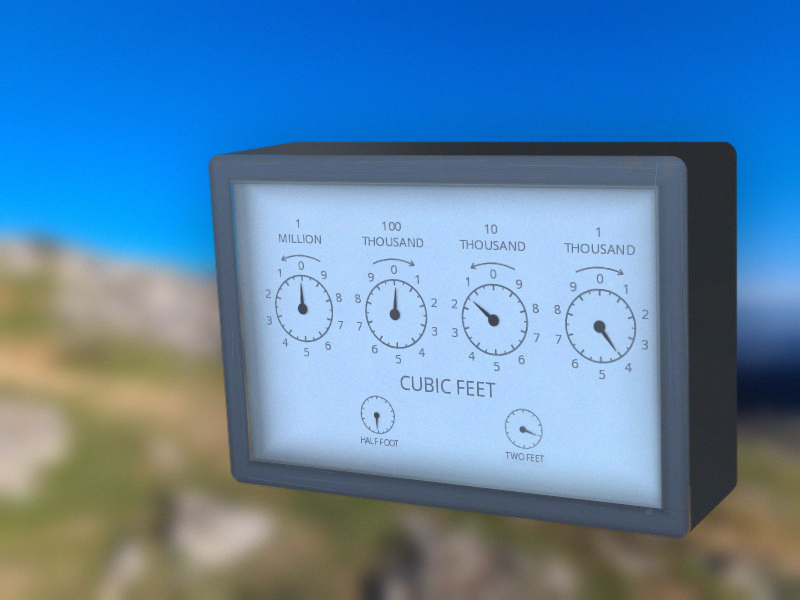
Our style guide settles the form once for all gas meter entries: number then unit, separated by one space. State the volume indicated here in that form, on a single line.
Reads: 1400 ft³
